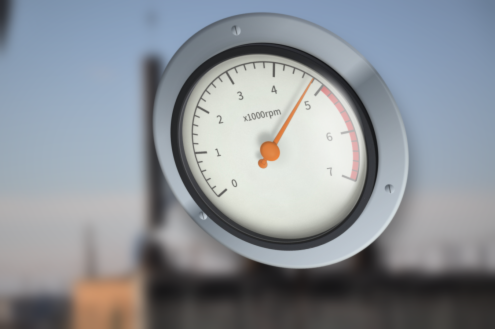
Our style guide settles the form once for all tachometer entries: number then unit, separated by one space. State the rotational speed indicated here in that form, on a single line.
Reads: 4800 rpm
